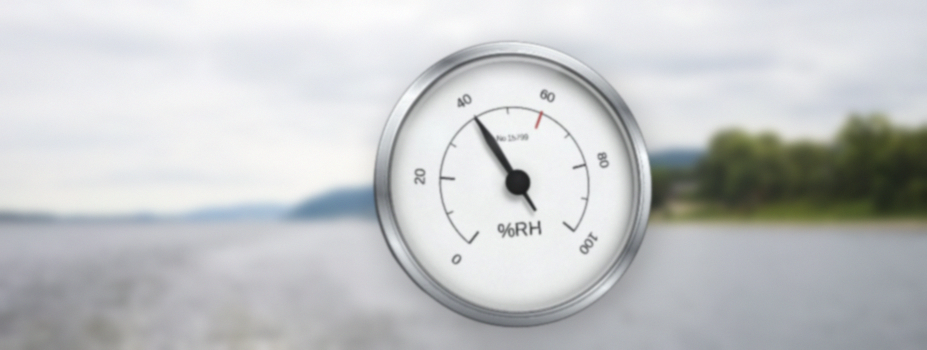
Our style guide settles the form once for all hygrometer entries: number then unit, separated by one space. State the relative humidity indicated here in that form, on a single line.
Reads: 40 %
